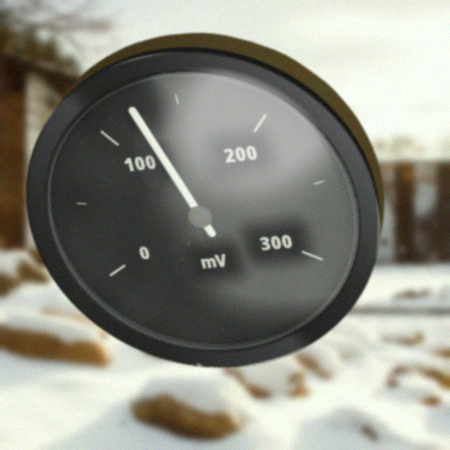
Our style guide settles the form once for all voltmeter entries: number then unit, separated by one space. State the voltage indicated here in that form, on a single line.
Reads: 125 mV
